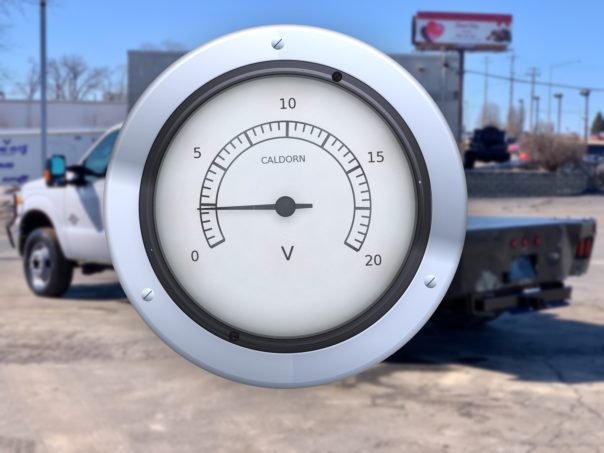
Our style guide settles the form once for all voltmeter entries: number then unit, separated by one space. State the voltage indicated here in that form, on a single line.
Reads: 2.25 V
